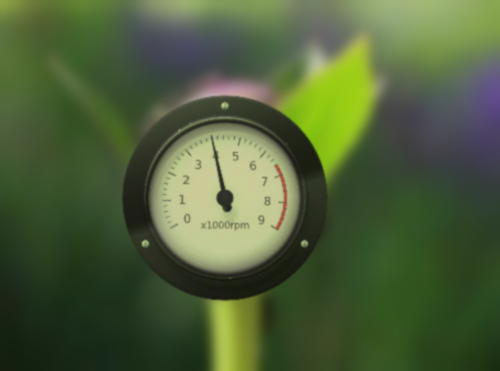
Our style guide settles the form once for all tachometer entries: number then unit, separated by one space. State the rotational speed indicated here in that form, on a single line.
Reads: 4000 rpm
